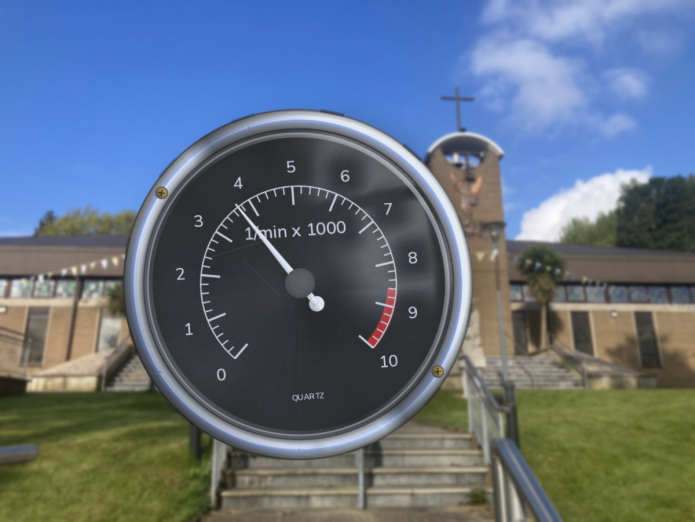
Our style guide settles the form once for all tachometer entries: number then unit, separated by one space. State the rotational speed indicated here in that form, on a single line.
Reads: 3700 rpm
